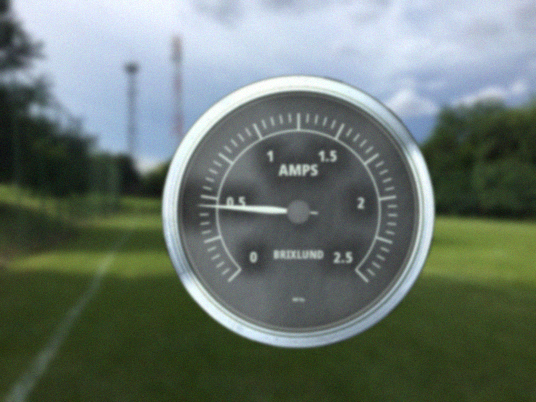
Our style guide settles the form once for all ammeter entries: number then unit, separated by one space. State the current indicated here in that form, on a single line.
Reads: 0.45 A
